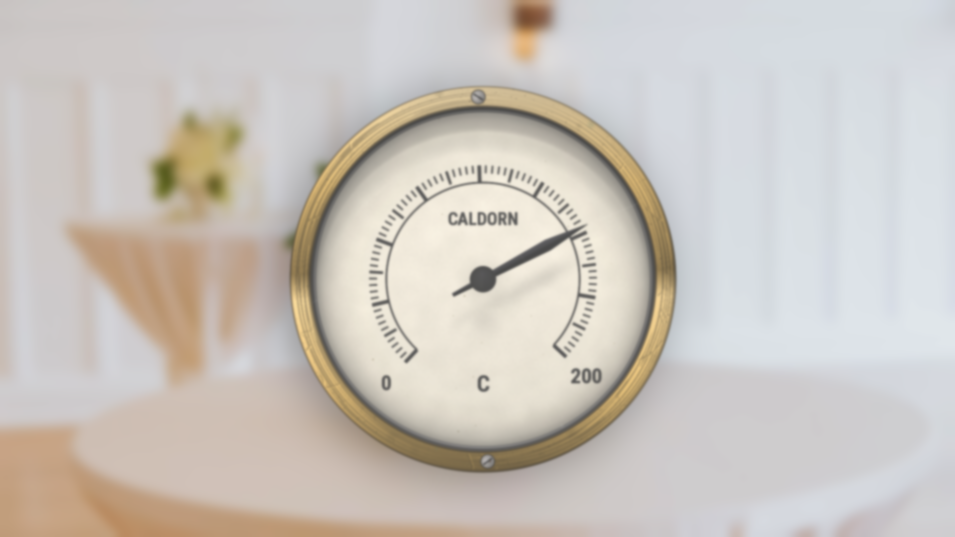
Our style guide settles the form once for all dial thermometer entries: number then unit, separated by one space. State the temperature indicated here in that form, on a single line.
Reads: 147.5 °C
